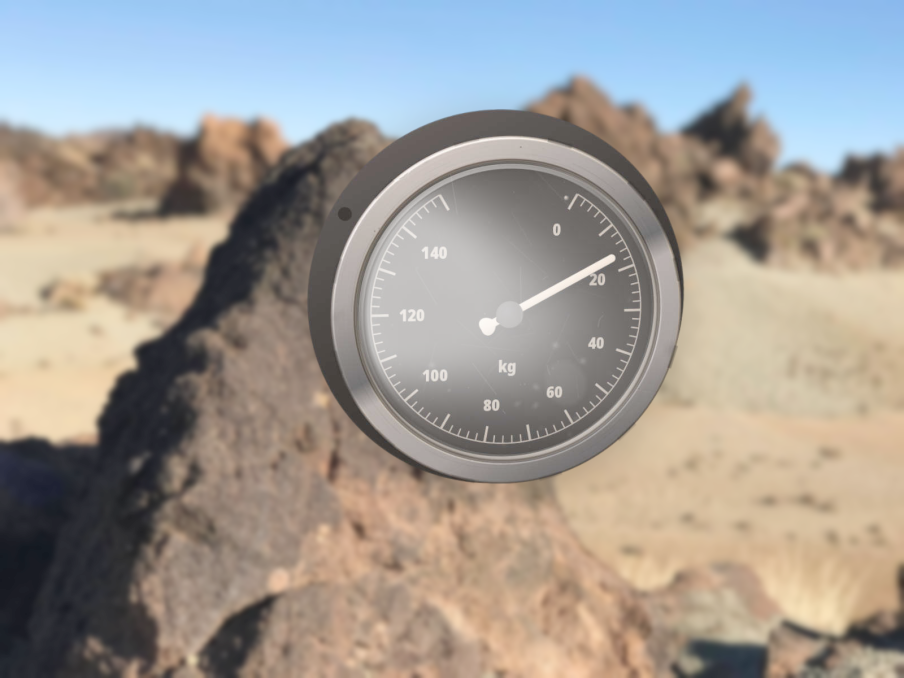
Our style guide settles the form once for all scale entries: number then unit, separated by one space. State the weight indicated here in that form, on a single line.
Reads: 16 kg
